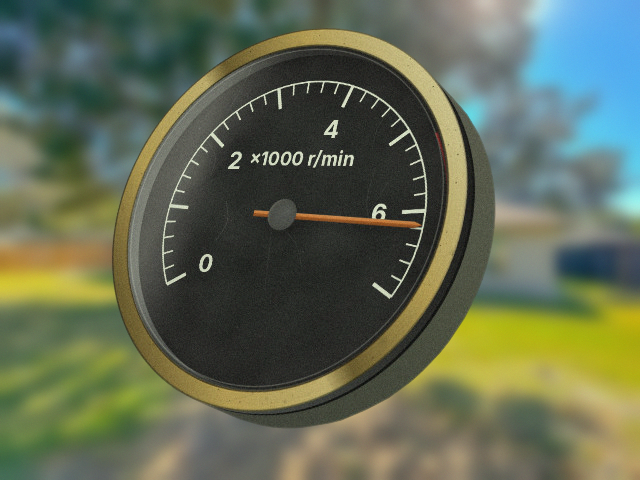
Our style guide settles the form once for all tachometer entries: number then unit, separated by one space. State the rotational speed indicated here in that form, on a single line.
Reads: 6200 rpm
